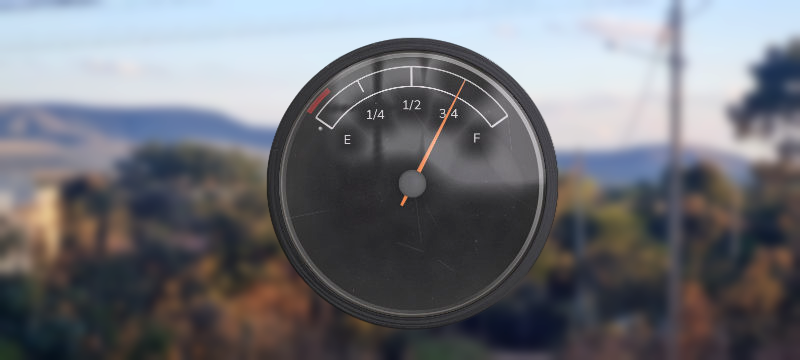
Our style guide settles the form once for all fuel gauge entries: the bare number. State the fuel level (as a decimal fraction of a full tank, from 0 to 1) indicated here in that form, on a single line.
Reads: 0.75
